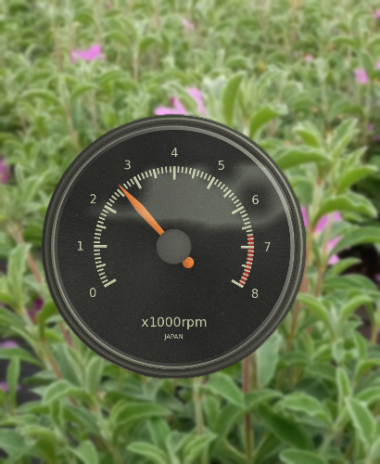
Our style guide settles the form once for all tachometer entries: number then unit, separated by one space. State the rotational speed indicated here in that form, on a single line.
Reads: 2600 rpm
